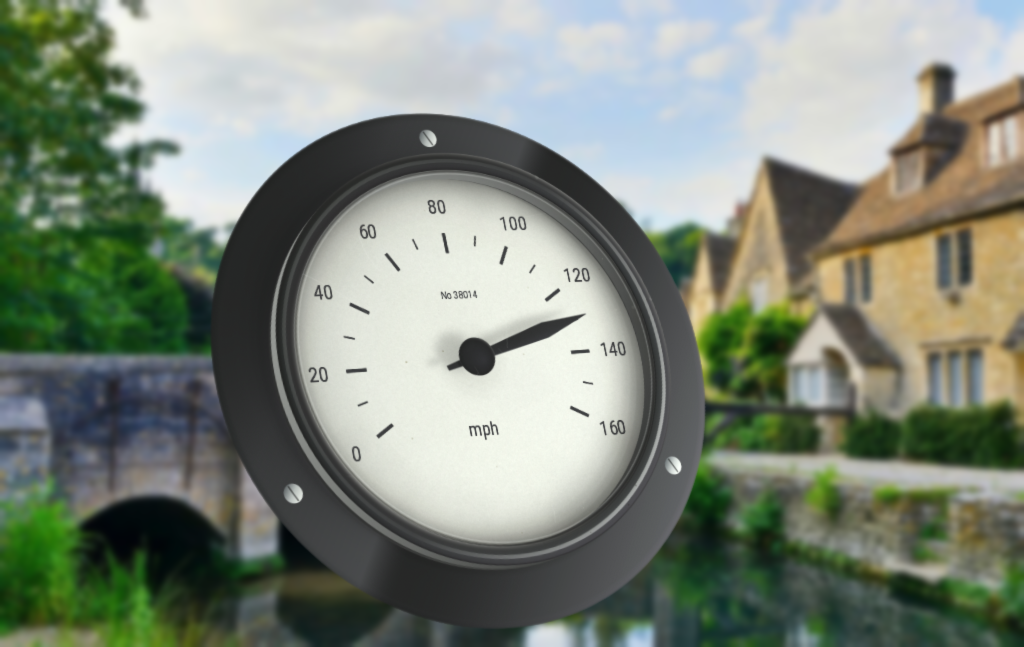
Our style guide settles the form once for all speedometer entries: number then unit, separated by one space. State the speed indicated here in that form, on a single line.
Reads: 130 mph
